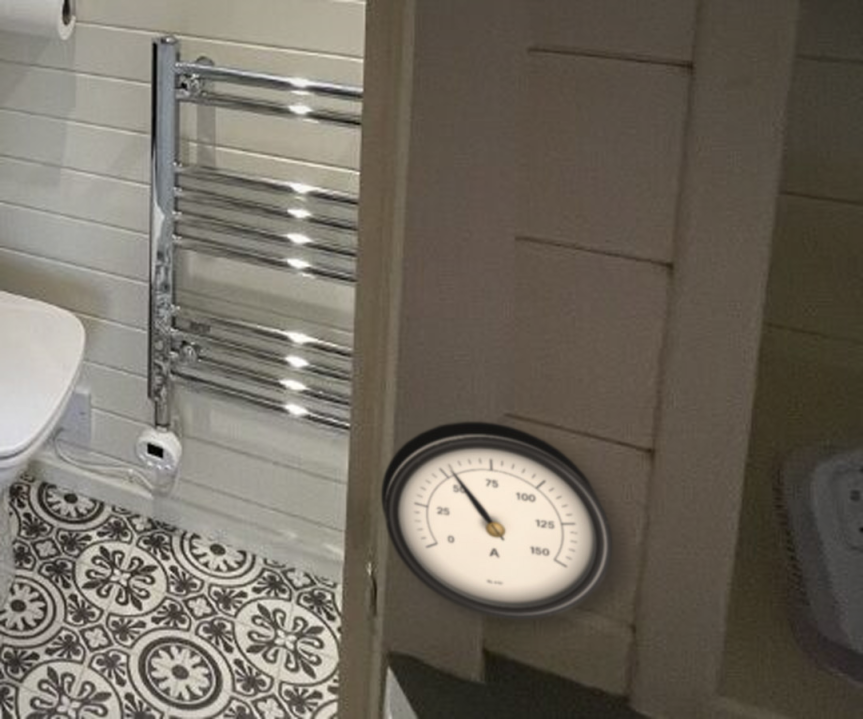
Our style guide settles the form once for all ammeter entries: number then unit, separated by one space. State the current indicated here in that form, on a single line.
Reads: 55 A
